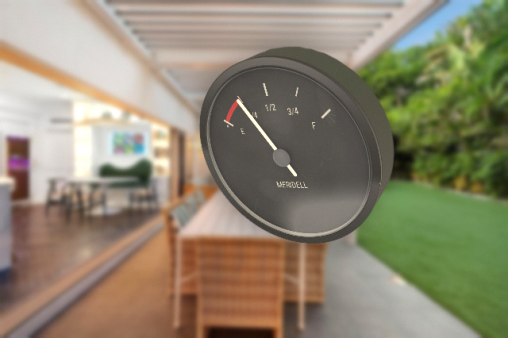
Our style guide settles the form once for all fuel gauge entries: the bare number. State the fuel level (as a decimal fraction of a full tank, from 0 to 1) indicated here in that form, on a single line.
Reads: 0.25
